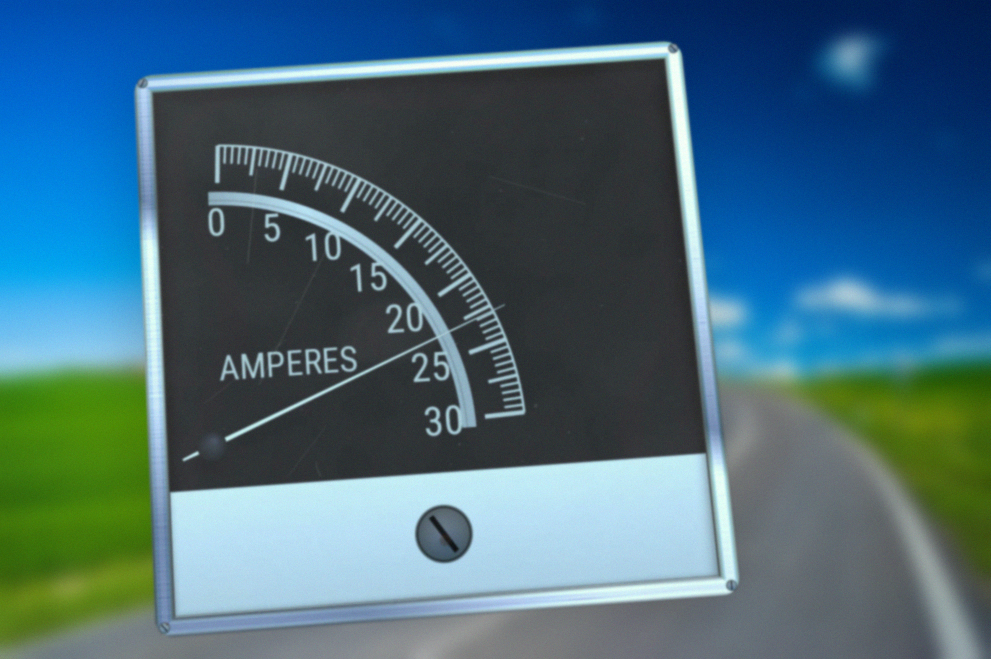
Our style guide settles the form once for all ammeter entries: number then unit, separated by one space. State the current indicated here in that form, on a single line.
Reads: 23 A
